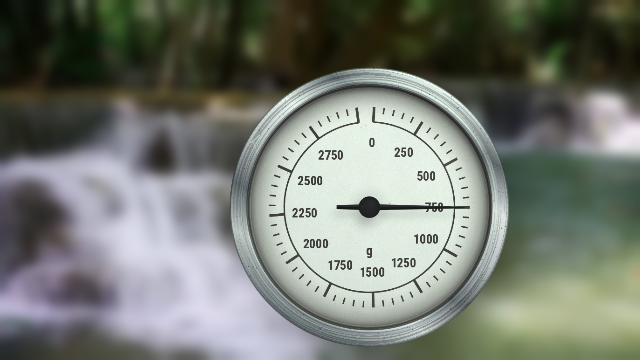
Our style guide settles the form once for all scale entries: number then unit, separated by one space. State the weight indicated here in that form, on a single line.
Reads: 750 g
